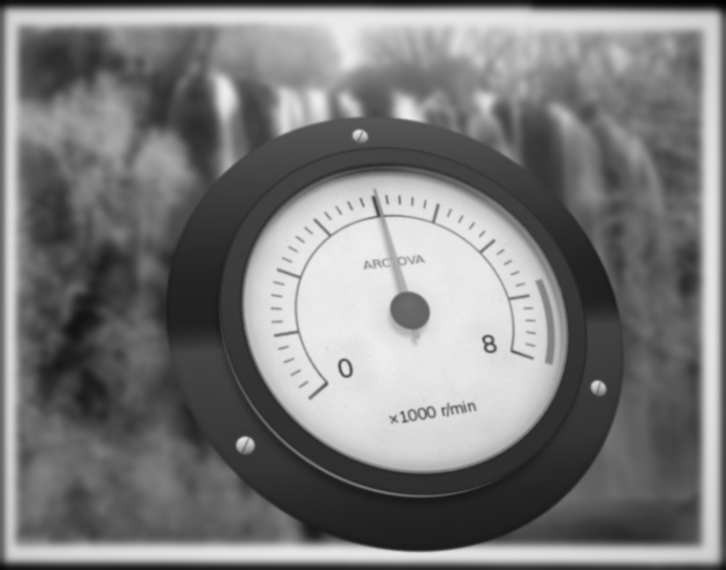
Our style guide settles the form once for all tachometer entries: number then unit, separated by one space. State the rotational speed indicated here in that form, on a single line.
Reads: 4000 rpm
